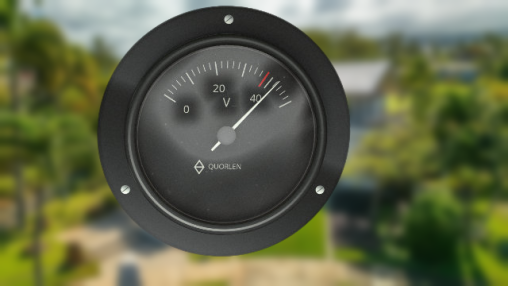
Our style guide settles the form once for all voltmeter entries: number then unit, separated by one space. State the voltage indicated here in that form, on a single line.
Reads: 42 V
